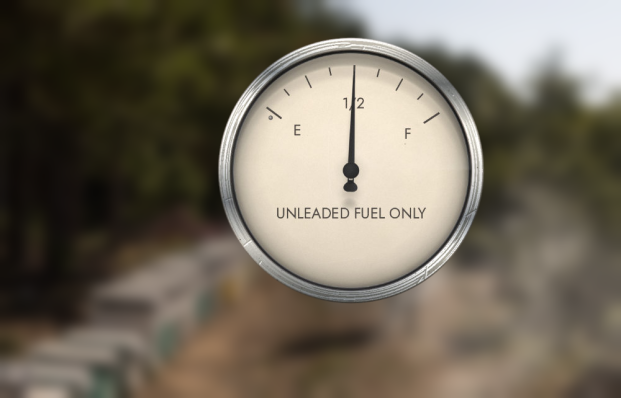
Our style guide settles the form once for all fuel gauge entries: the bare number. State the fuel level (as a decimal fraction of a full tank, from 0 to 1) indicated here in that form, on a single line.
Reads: 0.5
